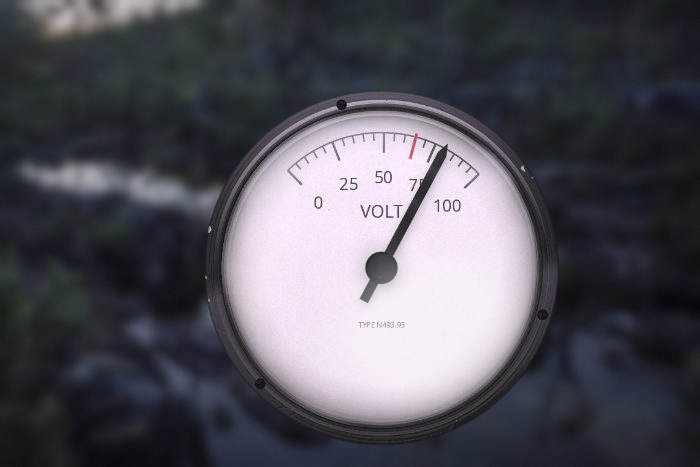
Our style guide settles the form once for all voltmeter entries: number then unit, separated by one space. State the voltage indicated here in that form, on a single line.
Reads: 80 V
